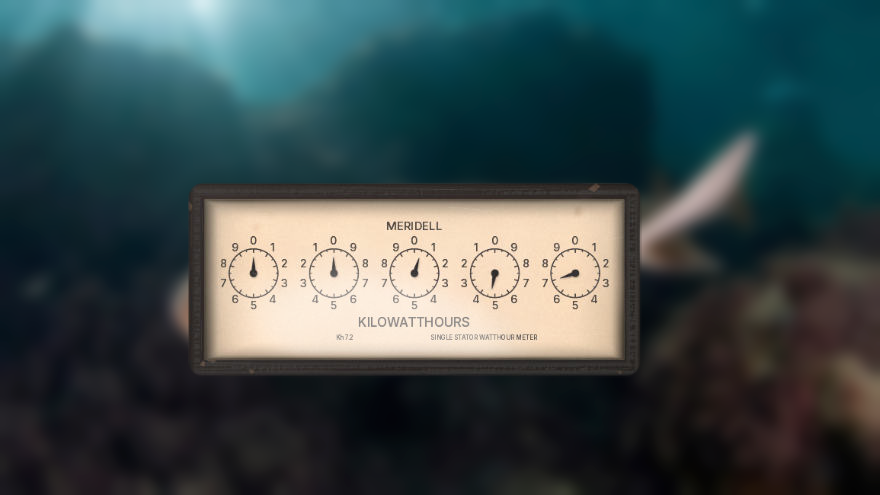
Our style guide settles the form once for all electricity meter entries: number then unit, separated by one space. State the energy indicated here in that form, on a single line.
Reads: 47 kWh
